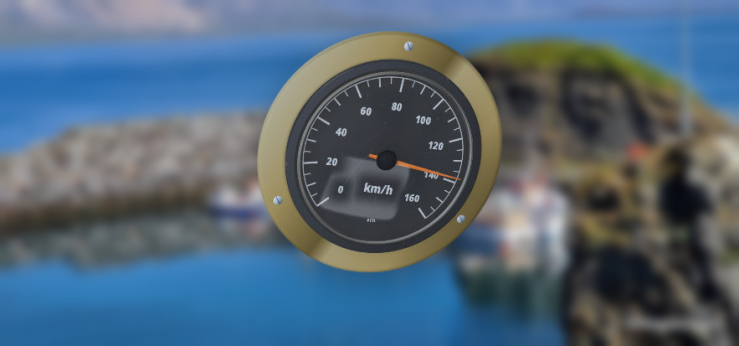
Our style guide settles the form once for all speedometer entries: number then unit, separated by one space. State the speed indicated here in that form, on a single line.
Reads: 137.5 km/h
